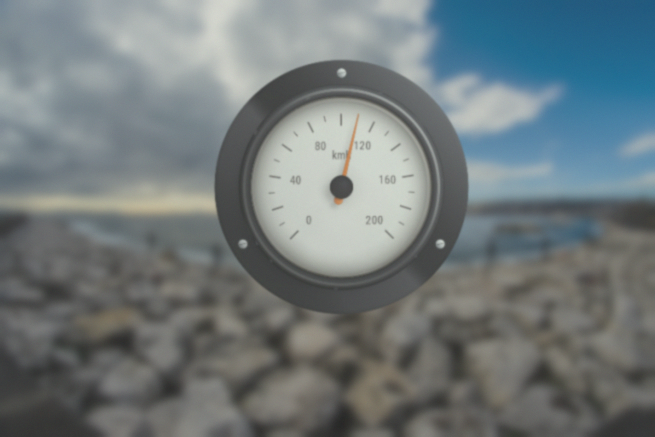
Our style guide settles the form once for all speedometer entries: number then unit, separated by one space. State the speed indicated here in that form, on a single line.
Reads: 110 km/h
